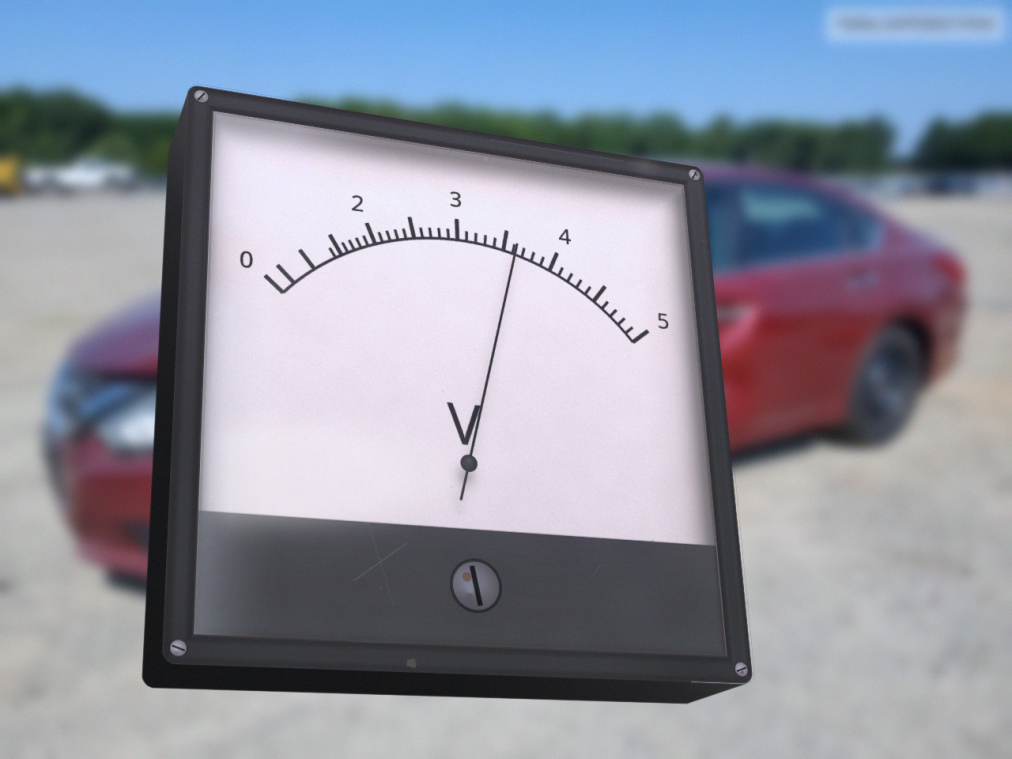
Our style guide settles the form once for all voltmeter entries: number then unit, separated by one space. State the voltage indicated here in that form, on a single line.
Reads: 3.6 V
